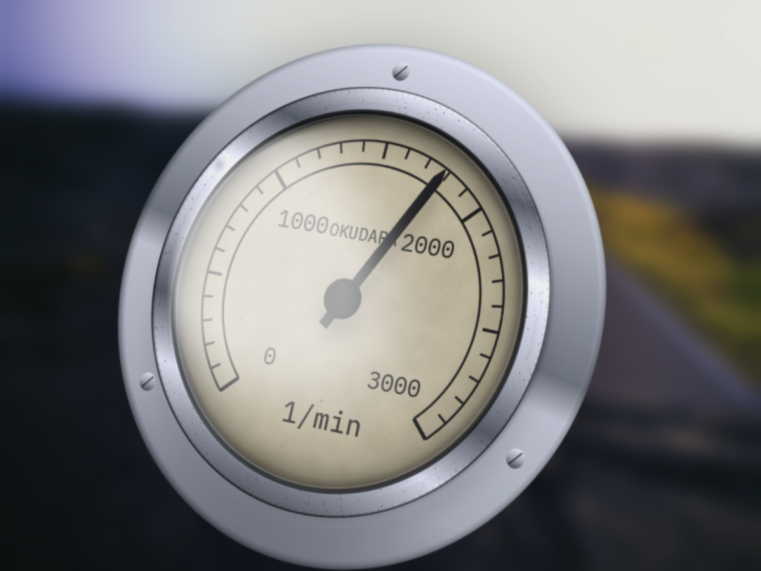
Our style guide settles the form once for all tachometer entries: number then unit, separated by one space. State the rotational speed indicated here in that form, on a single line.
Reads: 1800 rpm
